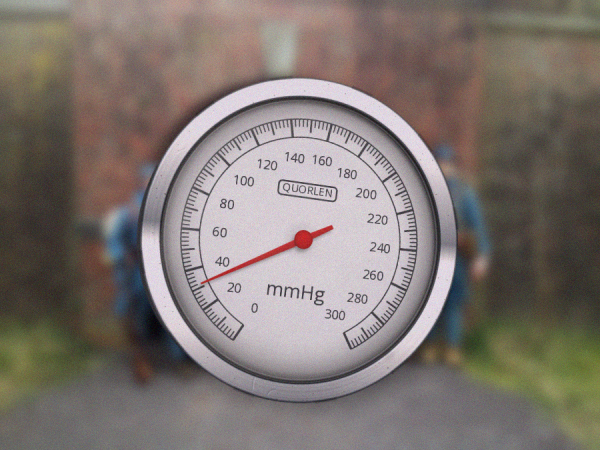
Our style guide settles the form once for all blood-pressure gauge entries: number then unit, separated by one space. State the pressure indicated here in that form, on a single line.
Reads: 32 mmHg
